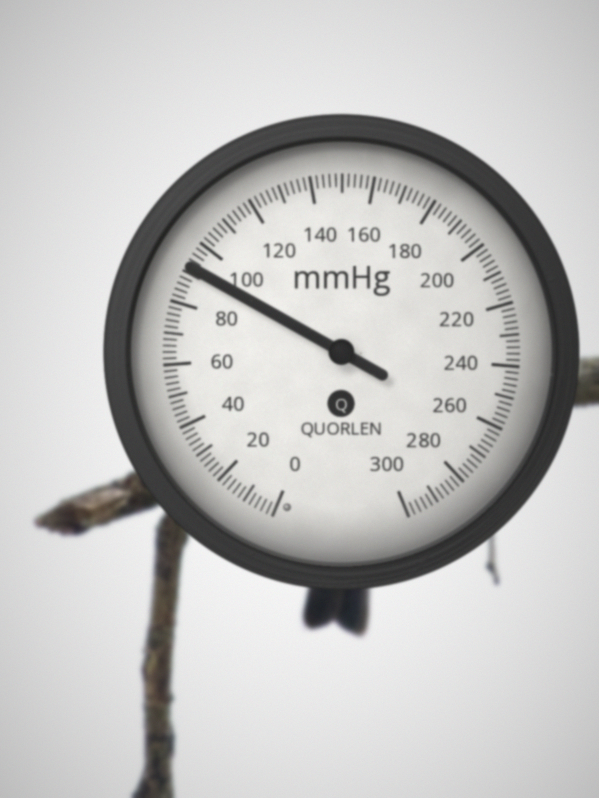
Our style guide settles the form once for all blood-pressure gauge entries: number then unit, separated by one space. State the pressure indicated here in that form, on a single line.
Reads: 92 mmHg
